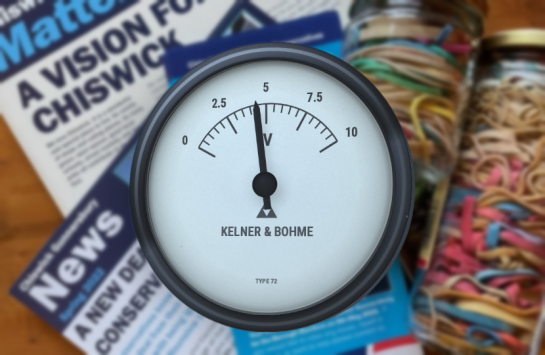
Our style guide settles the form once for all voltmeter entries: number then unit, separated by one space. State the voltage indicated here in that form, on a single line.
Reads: 4.5 V
